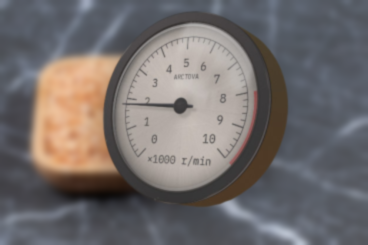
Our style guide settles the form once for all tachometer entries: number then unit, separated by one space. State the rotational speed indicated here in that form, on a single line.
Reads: 1800 rpm
